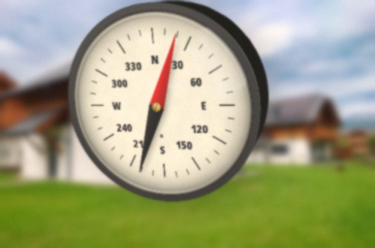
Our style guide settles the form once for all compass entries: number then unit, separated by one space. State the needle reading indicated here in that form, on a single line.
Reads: 20 °
